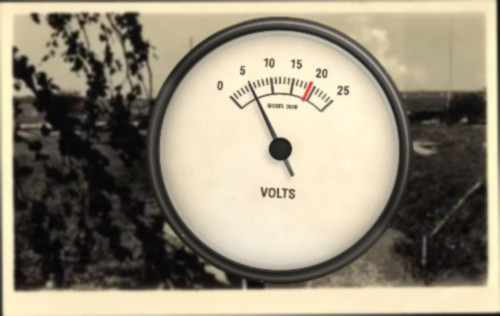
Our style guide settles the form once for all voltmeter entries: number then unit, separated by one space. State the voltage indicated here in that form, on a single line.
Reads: 5 V
